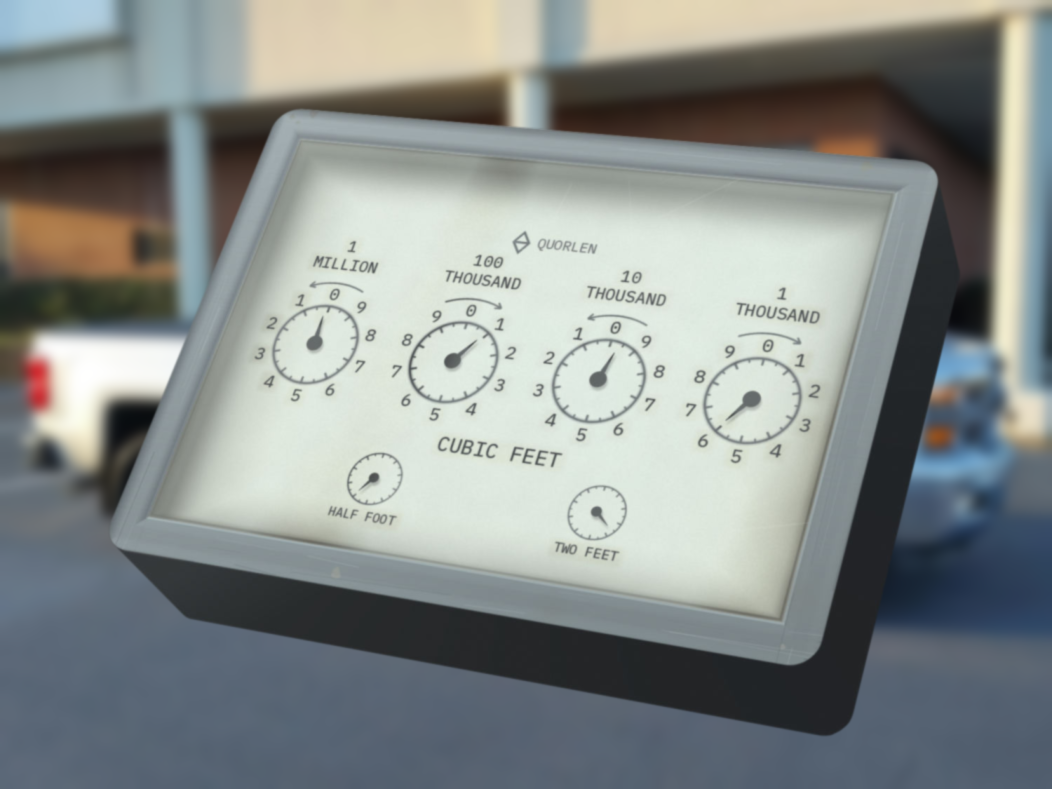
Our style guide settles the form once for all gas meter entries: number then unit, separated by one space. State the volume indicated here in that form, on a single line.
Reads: 9600 ft³
